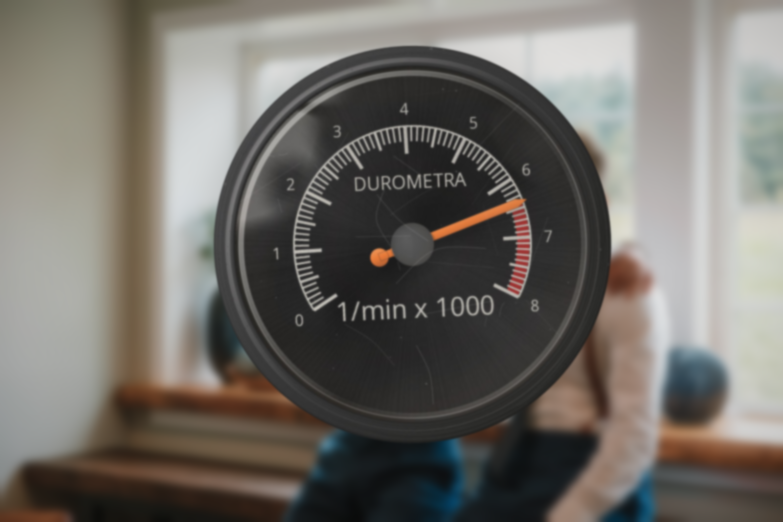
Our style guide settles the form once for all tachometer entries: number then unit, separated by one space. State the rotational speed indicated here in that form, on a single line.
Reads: 6400 rpm
